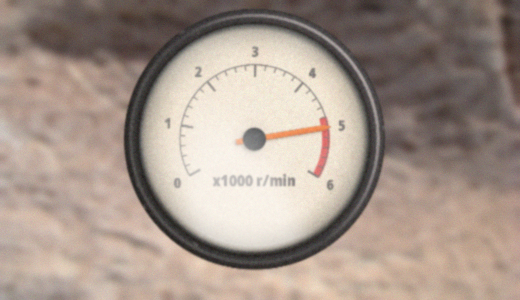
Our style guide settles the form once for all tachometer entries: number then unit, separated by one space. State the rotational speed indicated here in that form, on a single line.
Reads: 5000 rpm
